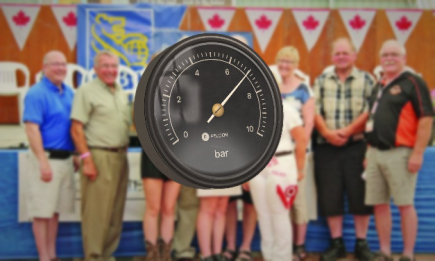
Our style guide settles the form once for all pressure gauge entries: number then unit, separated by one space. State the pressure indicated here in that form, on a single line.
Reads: 7 bar
